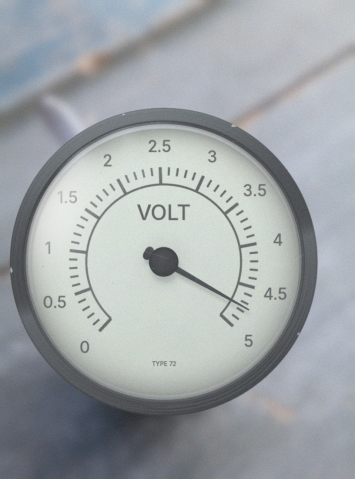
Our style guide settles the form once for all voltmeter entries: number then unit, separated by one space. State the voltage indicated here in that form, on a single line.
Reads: 4.75 V
